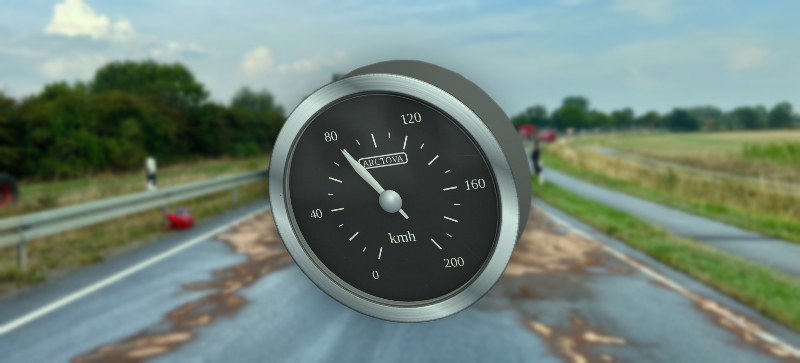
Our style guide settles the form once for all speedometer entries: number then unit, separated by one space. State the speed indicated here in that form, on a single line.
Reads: 80 km/h
